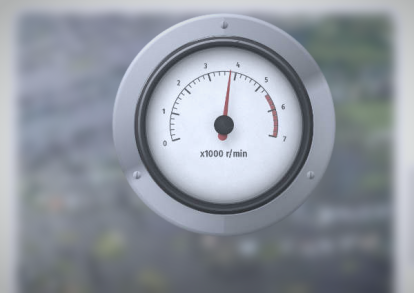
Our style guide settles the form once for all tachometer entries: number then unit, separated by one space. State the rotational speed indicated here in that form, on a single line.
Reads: 3800 rpm
